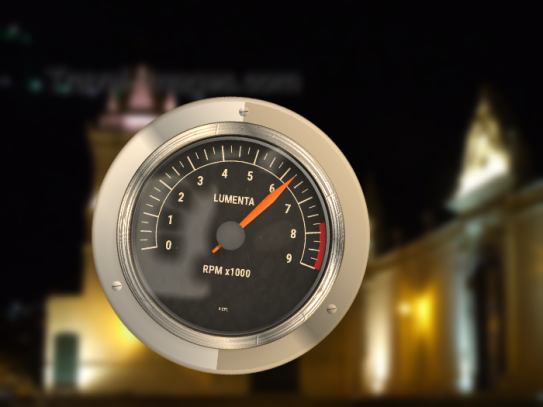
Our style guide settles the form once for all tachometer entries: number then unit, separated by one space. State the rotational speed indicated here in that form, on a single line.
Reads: 6250 rpm
